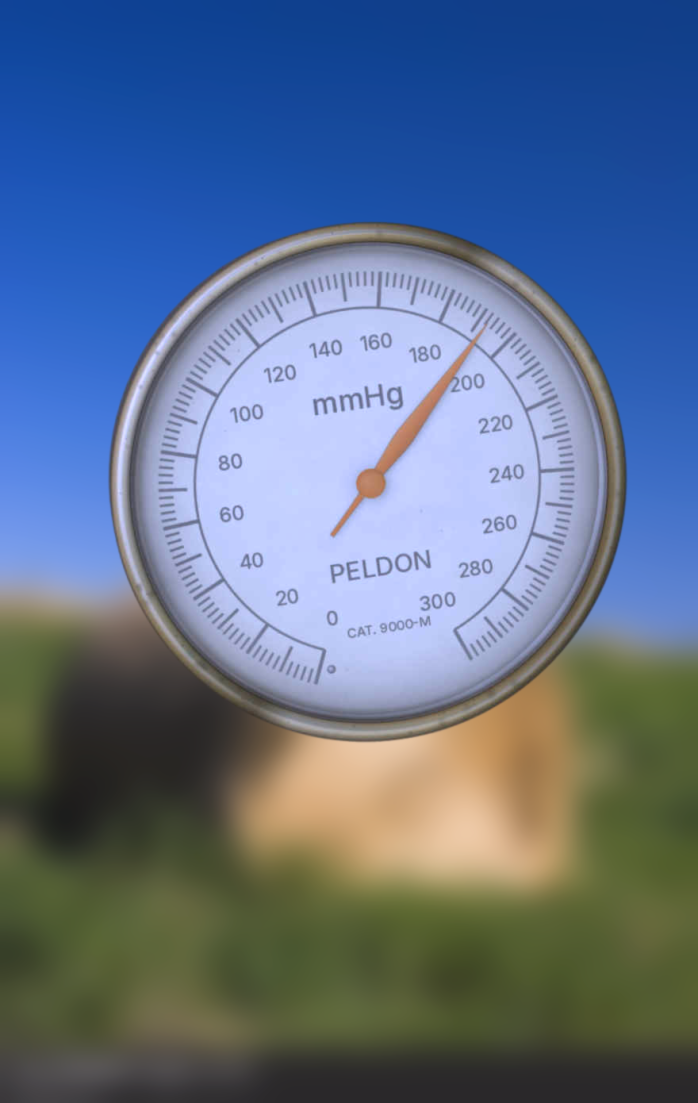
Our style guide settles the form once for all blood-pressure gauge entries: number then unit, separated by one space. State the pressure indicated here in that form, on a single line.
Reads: 192 mmHg
